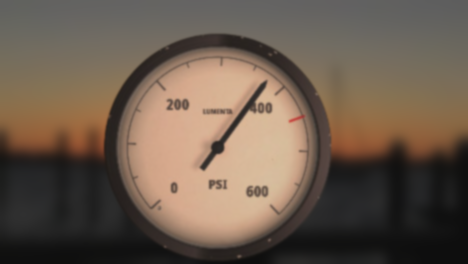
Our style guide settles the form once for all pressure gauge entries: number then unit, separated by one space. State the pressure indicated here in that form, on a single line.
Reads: 375 psi
